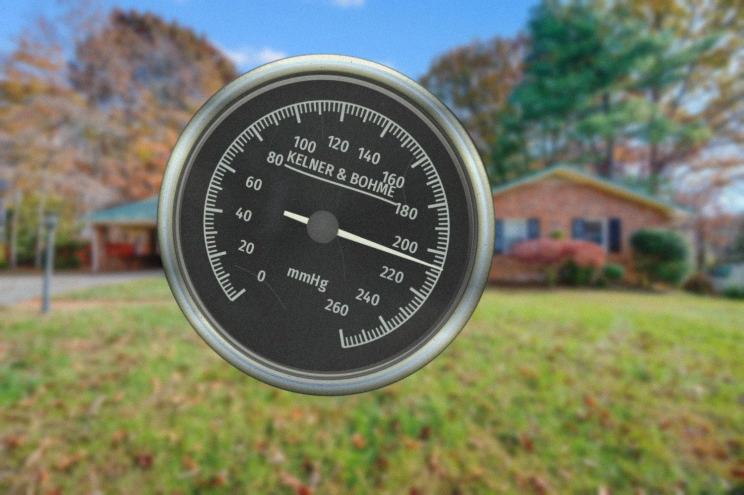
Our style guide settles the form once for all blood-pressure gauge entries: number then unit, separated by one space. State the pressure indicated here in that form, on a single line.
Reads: 206 mmHg
